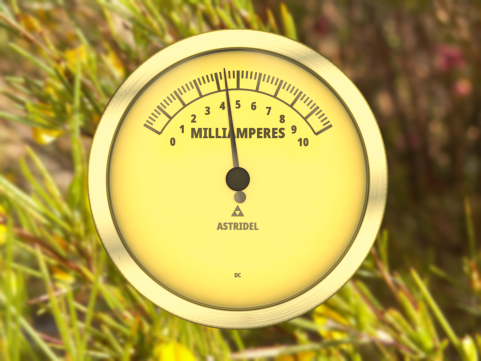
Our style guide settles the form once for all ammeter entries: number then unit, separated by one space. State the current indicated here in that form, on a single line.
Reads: 4.4 mA
